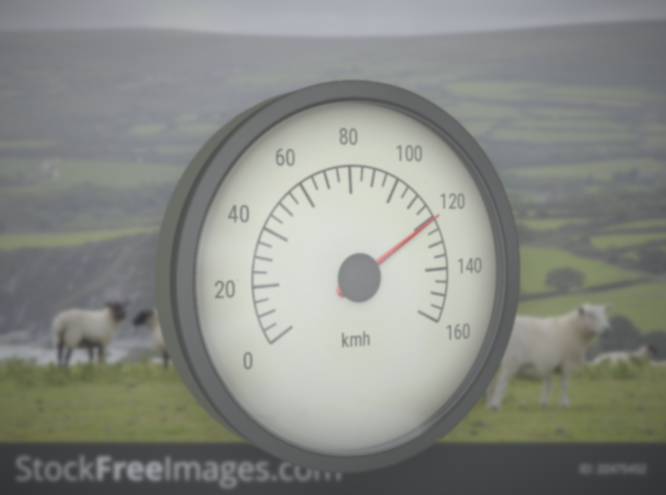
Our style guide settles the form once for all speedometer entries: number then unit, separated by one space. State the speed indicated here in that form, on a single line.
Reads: 120 km/h
